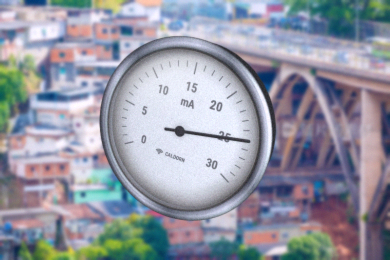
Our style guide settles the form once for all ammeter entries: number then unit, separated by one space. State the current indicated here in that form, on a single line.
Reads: 25 mA
